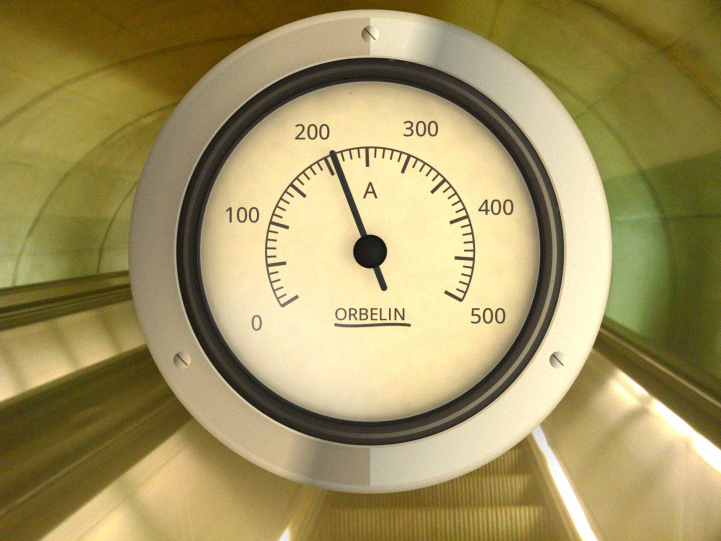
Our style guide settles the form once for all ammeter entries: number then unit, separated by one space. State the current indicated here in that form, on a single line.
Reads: 210 A
